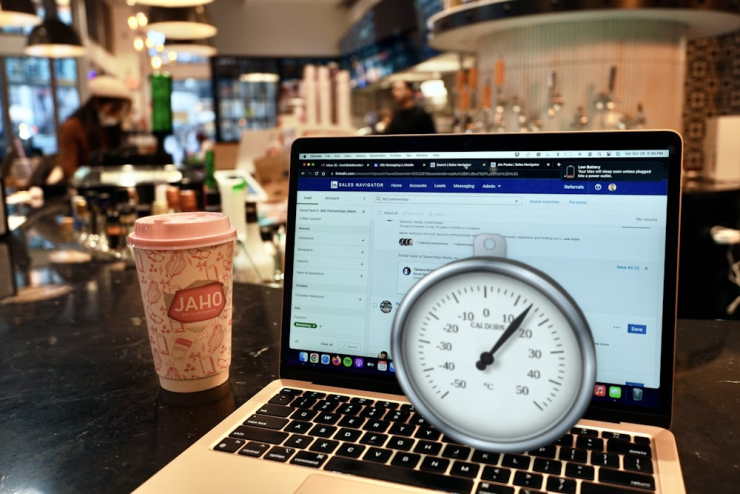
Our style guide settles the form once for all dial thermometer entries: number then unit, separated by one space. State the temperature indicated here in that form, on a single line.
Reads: 14 °C
